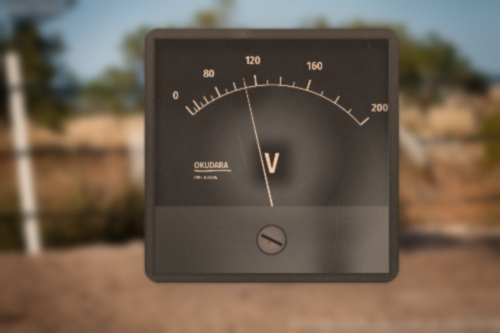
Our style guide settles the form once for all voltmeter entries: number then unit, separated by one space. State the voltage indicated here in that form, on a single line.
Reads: 110 V
